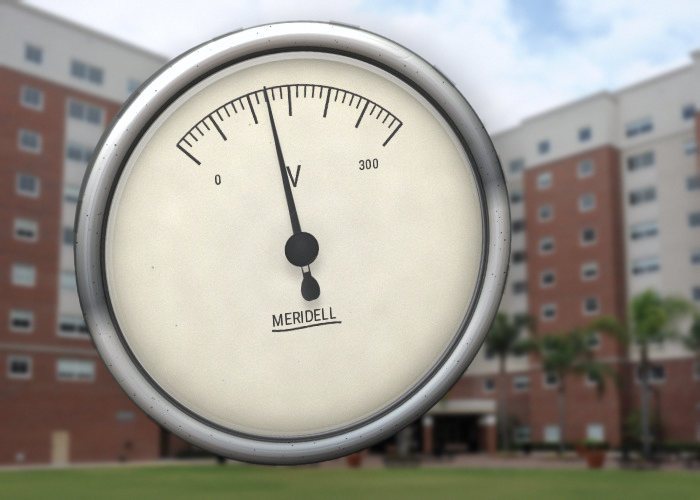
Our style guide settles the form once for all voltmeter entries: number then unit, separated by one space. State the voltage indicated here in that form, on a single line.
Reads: 120 V
